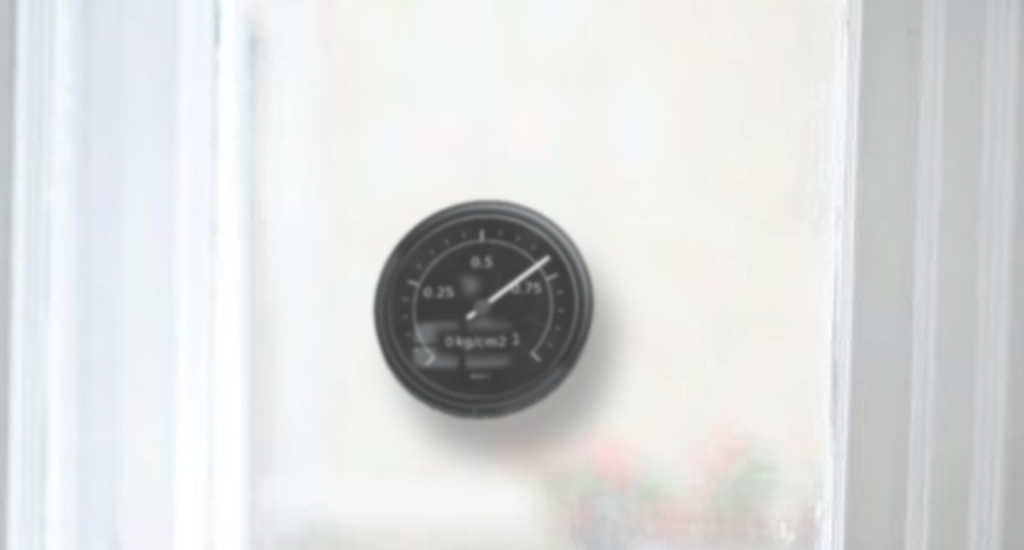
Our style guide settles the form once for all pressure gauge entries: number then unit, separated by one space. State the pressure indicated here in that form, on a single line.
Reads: 0.7 kg/cm²
